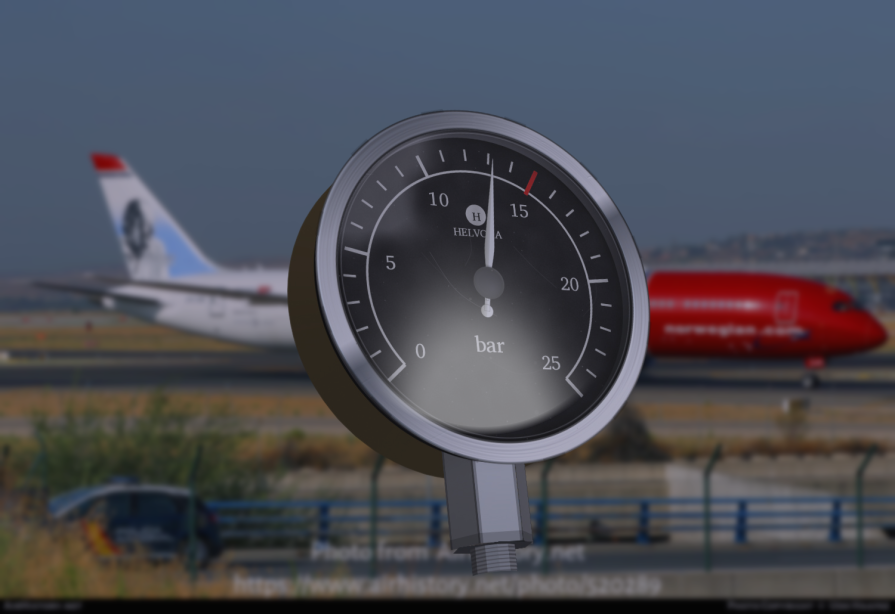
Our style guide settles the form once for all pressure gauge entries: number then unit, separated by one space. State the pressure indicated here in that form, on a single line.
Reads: 13 bar
